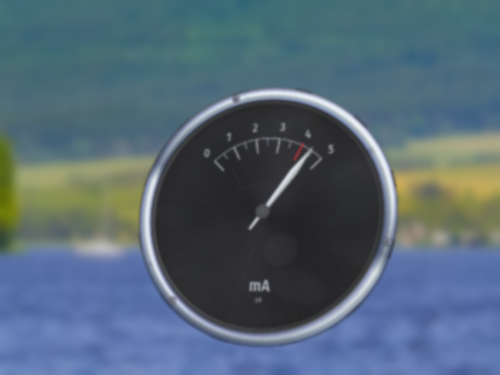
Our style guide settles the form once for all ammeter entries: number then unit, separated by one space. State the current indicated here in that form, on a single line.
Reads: 4.5 mA
